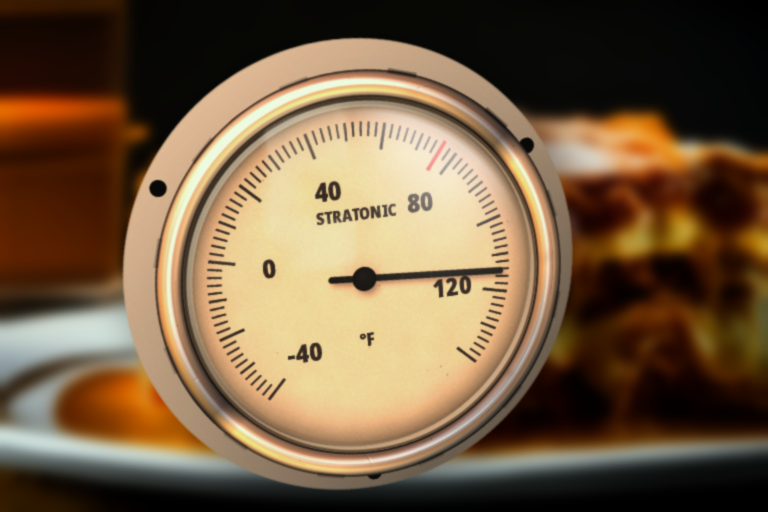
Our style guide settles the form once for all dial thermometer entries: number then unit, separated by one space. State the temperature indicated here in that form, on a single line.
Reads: 114 °F
